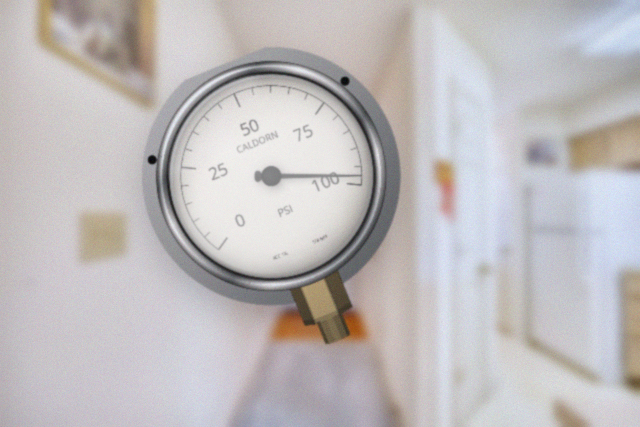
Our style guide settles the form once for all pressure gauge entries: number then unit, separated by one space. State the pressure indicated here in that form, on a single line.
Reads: 97.5 psi
